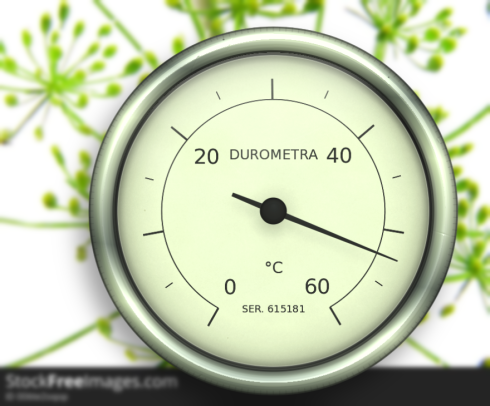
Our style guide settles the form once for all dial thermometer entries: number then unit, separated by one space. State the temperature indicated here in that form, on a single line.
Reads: 52.5 °C
